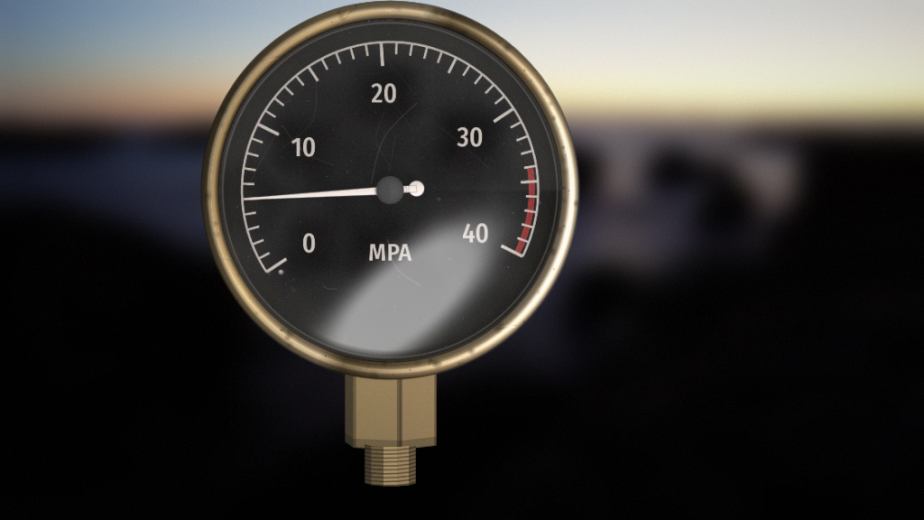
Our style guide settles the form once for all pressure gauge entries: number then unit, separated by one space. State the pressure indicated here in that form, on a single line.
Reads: 5 MPa
